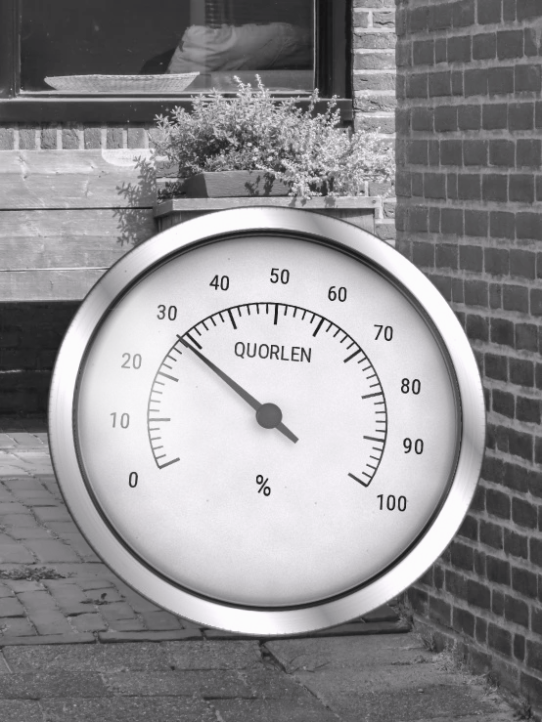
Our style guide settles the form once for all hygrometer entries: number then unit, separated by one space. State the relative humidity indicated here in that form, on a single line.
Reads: 28 %
